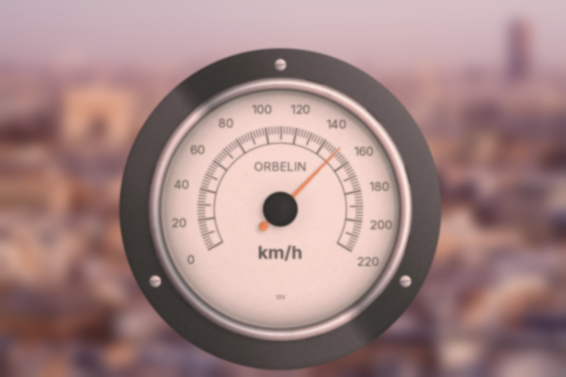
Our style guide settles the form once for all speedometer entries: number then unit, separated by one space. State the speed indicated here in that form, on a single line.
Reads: 150 km/h
